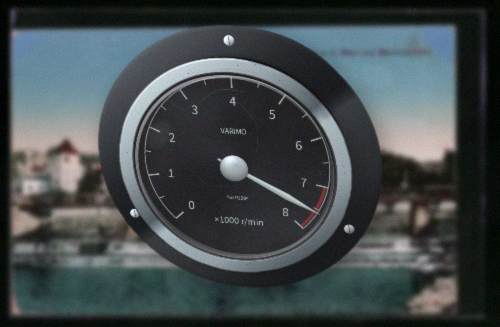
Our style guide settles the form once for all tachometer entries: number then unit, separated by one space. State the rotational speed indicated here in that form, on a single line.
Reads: 7500 rpm
